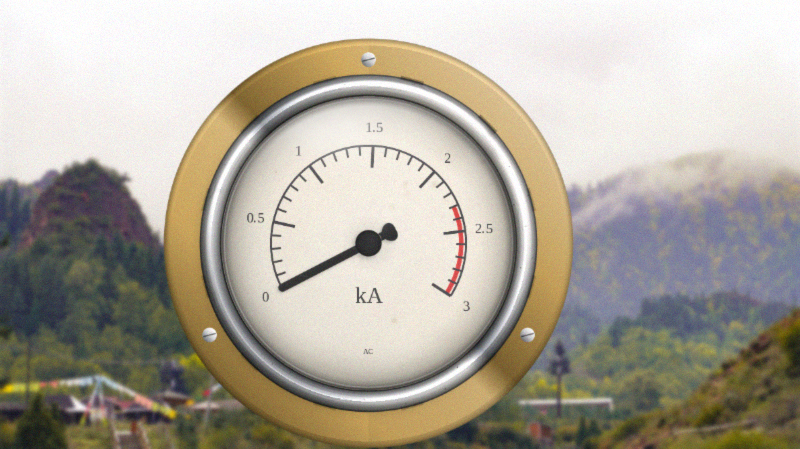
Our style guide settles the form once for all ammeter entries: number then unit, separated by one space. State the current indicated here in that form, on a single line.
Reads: 0 kA
